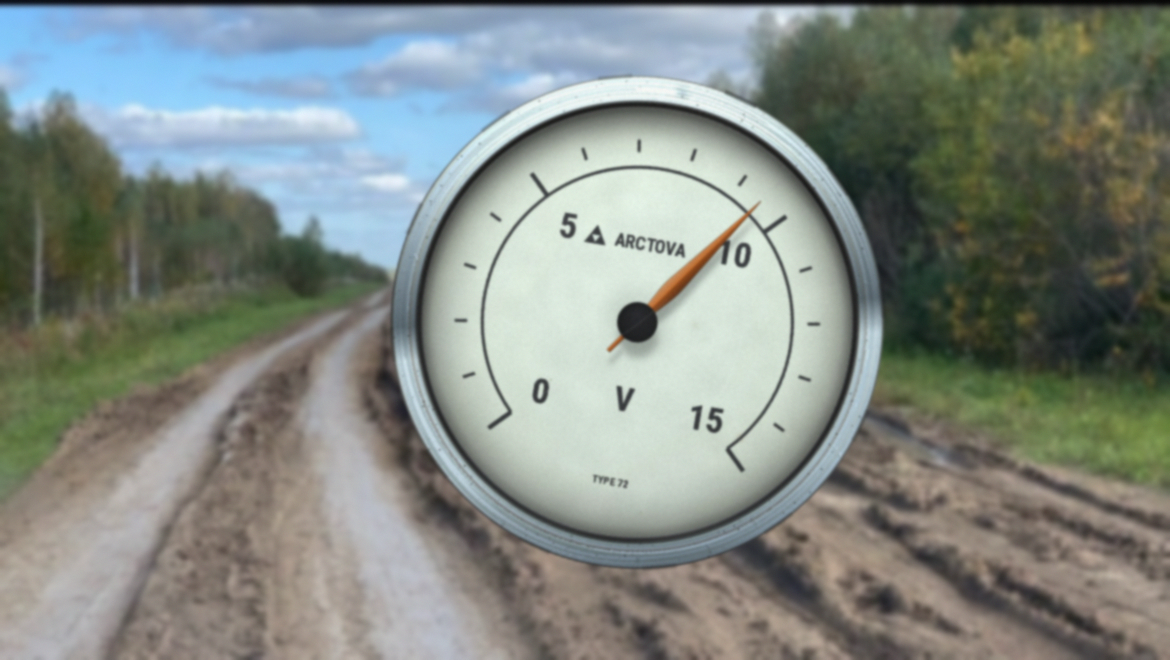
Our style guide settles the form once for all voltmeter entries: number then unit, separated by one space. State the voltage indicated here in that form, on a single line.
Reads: 9.5 V
